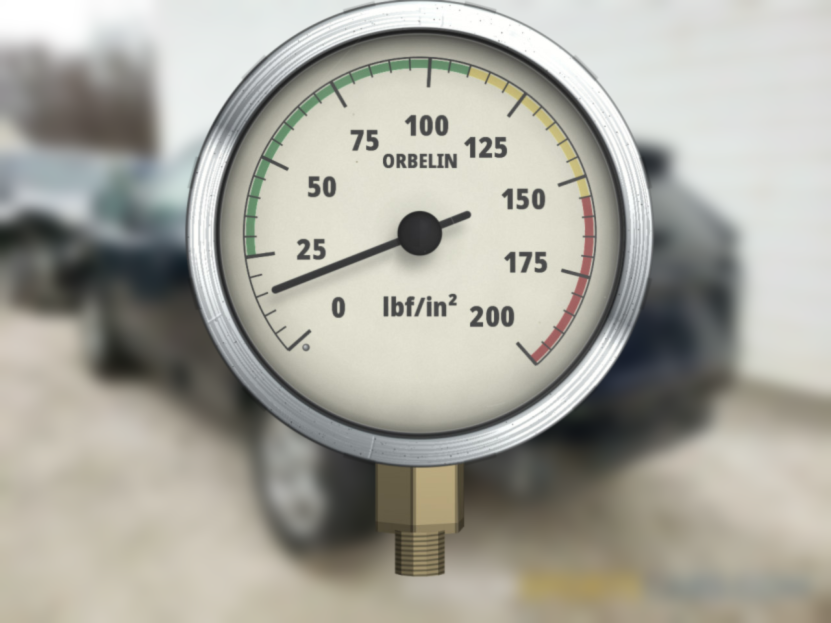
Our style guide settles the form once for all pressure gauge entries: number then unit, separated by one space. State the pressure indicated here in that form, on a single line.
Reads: 15 psi
